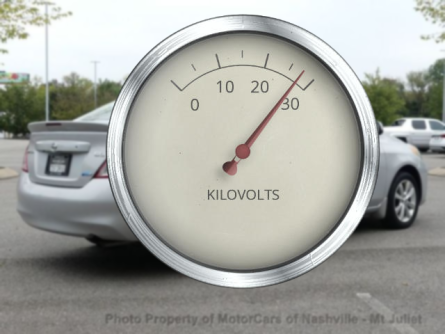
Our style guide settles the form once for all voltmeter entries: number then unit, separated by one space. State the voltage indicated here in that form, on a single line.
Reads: 27.5 kV
